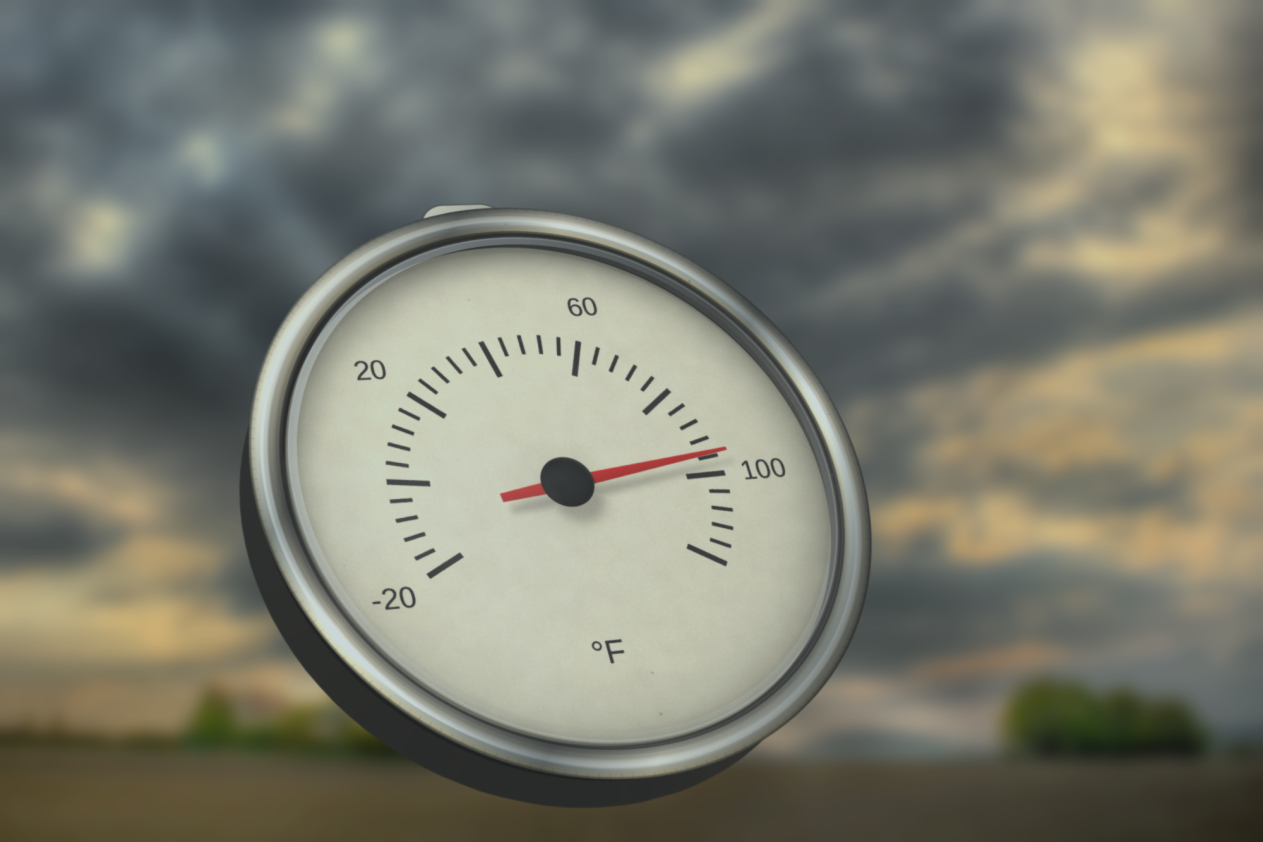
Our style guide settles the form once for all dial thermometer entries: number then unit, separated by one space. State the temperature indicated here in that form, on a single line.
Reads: 96 °F
